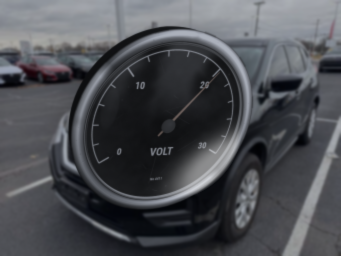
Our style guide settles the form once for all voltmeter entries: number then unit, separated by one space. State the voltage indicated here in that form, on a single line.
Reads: 20 V
